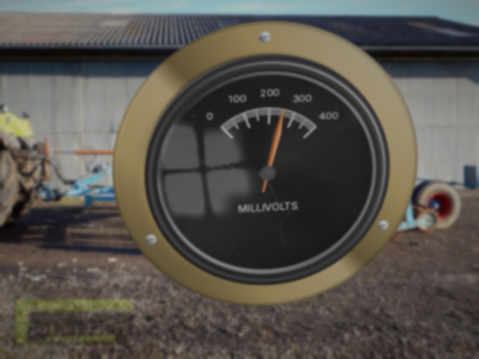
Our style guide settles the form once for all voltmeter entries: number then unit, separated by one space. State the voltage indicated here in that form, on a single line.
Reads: 250 mV
